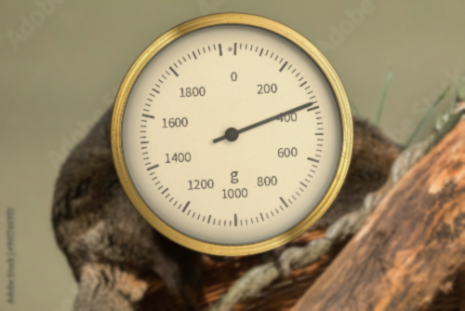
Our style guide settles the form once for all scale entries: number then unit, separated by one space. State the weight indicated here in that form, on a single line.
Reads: 380 g
